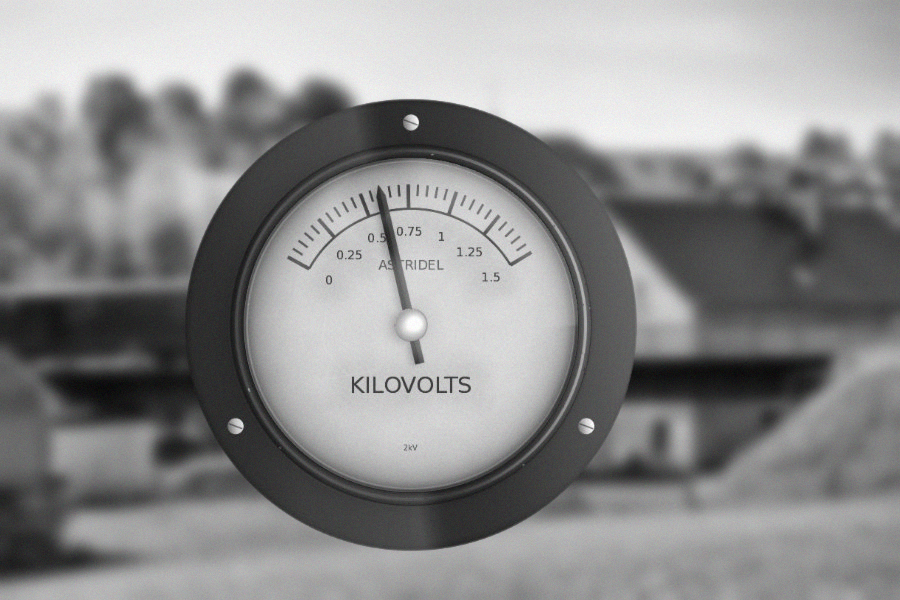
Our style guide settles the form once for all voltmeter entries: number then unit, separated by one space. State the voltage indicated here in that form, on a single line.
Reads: 0.6 kV
